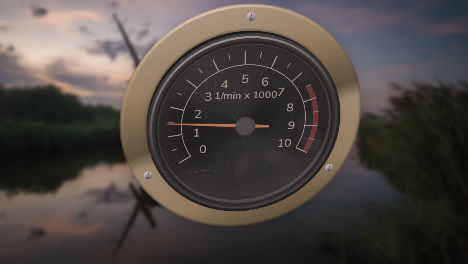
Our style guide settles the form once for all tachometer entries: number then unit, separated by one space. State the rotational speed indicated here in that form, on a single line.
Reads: 1500 rpm
